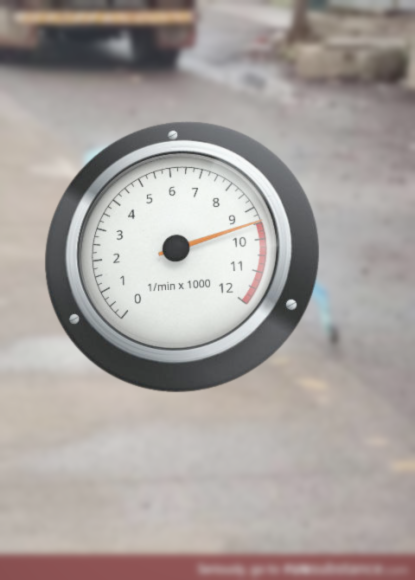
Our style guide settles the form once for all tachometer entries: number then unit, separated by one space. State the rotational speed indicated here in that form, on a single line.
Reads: 9500 rpm
